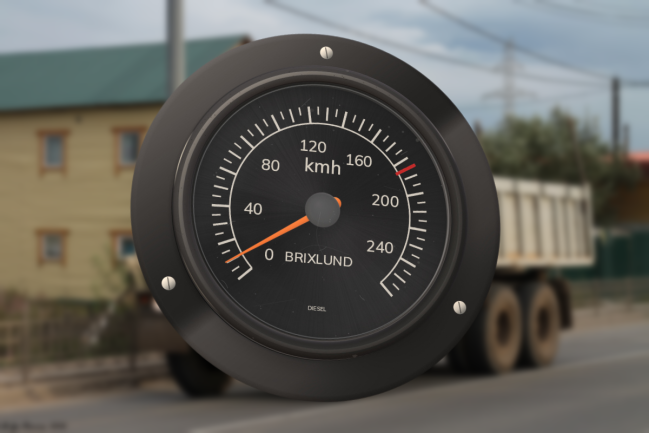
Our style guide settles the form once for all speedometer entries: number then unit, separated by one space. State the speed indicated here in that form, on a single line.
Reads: 10 km/h
